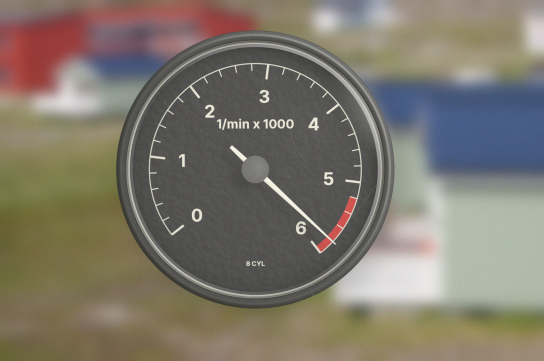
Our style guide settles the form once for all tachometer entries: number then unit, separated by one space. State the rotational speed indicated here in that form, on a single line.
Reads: 5800 rpm
